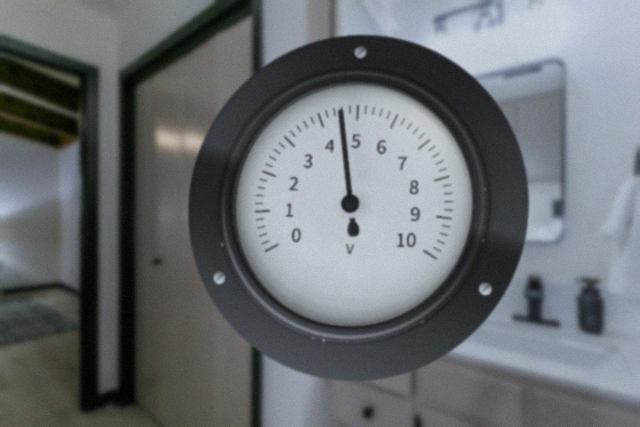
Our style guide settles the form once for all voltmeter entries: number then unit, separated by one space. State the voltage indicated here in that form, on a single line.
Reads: 4.6 V
